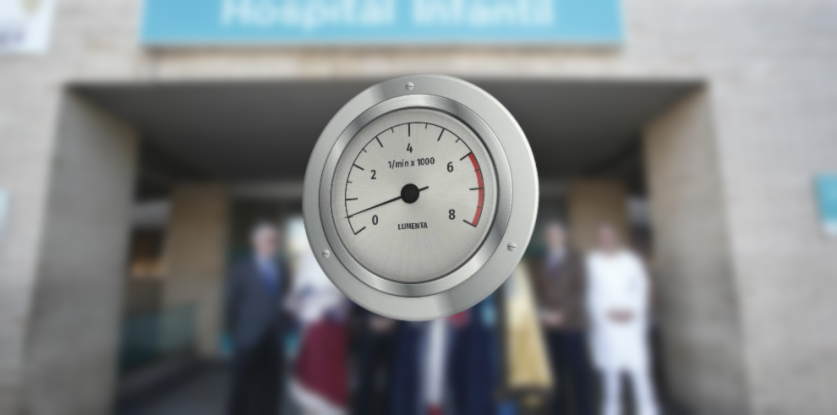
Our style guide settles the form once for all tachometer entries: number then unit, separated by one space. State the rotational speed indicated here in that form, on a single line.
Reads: 500 rpm
